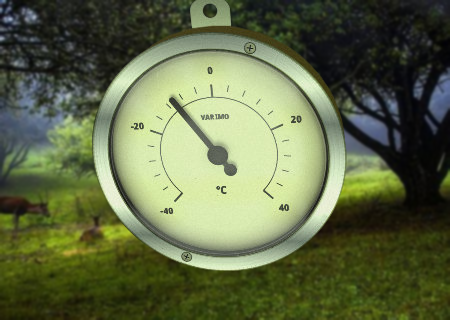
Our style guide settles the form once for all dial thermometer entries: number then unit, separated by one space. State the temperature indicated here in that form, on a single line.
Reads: -10 °C
